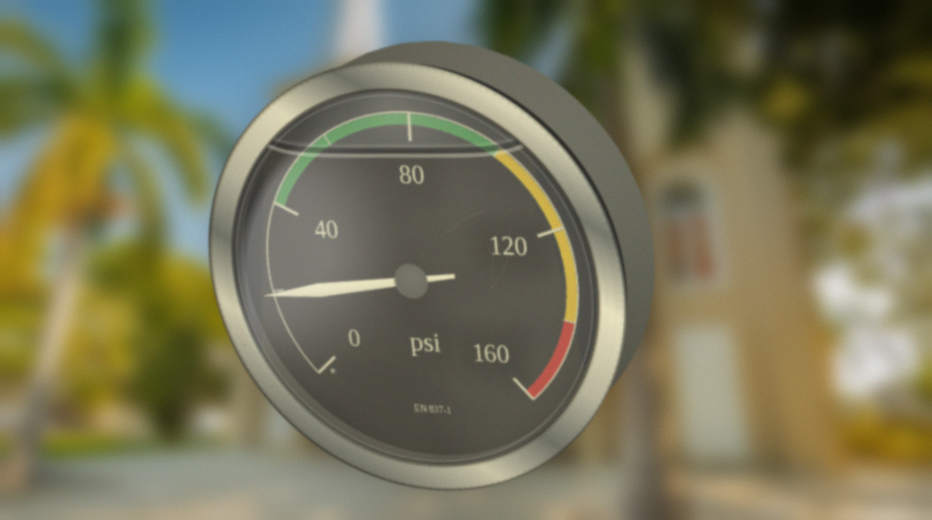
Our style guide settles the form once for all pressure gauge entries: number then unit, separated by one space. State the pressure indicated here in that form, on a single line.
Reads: 20 psi
